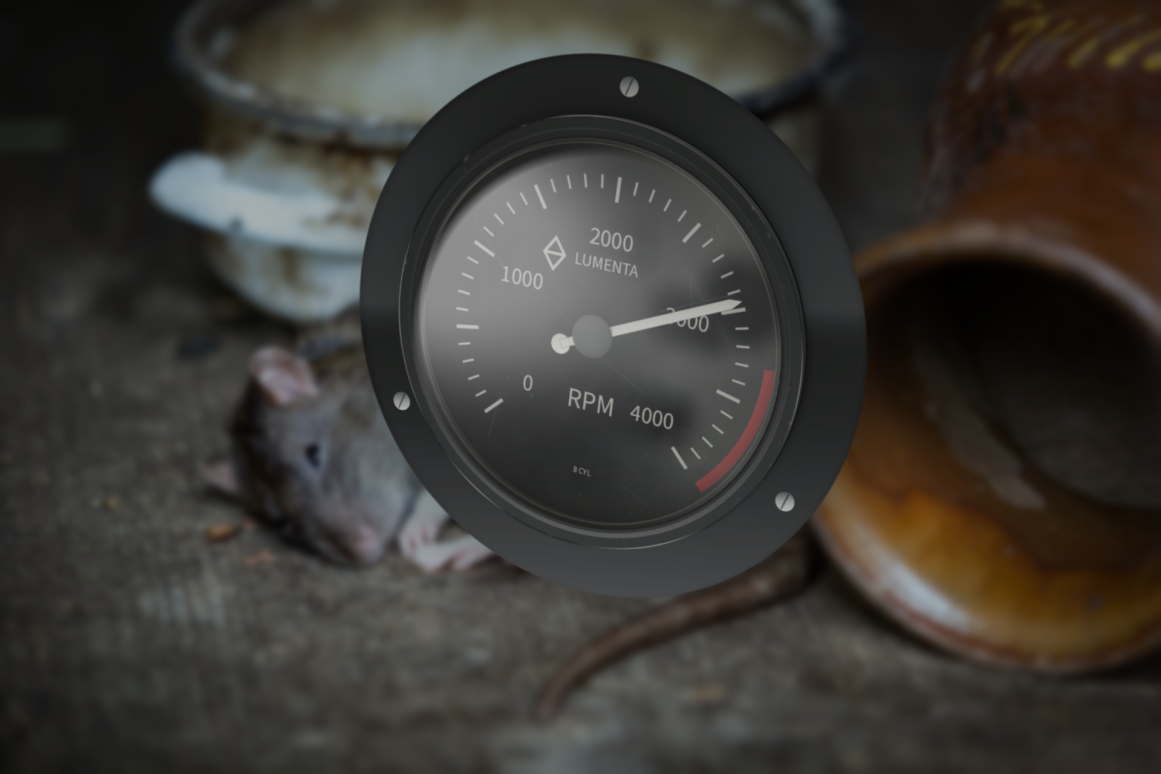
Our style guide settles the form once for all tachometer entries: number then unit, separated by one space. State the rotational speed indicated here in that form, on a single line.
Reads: 2950 rpm
